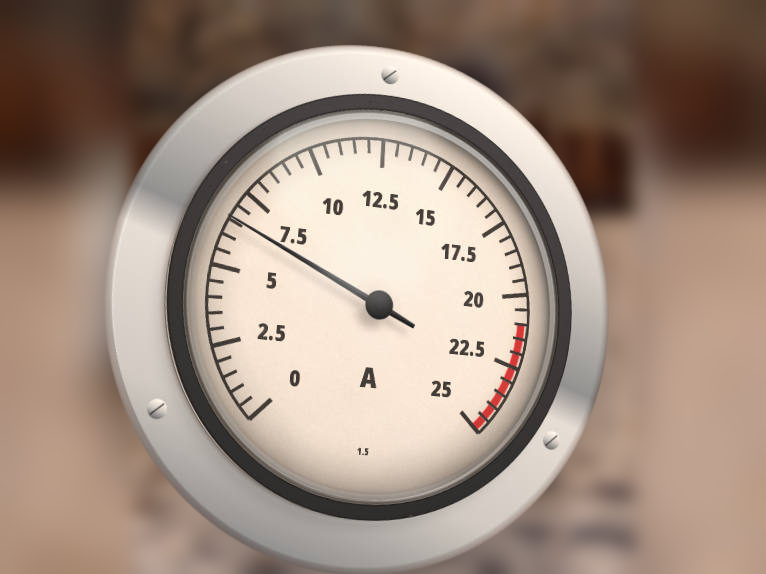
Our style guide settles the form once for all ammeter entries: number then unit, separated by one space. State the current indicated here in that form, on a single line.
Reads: 6.5 A
